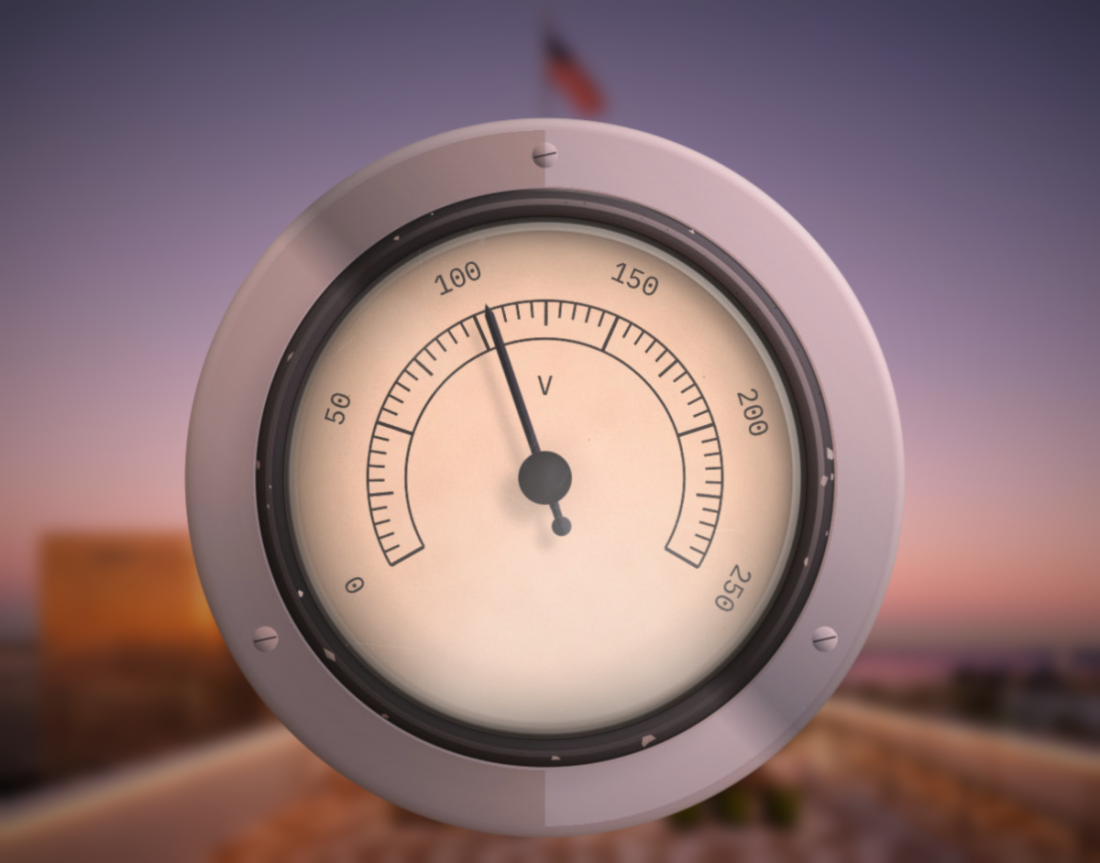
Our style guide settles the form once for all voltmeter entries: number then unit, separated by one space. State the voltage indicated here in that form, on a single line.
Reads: 105 V
